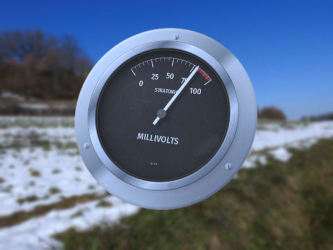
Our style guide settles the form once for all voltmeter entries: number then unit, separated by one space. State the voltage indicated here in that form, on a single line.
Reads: 80 mV
